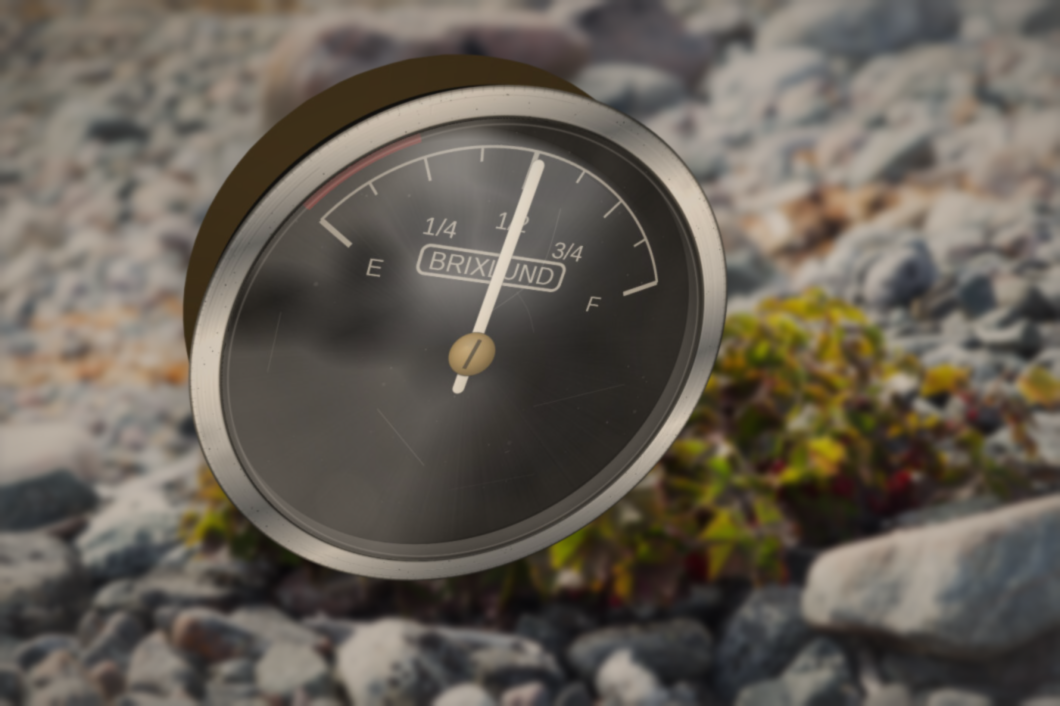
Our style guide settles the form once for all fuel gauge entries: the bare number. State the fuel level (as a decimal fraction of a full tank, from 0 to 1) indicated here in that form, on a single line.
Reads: 0.5
